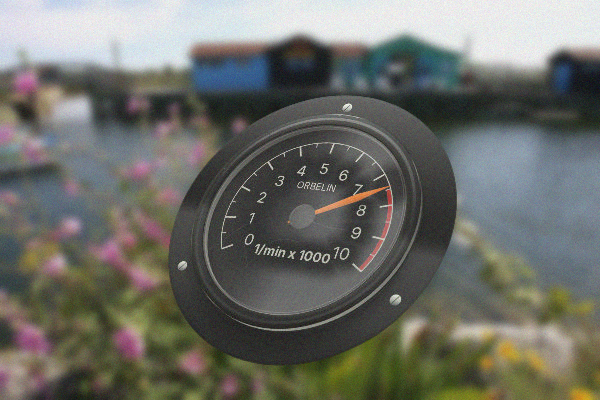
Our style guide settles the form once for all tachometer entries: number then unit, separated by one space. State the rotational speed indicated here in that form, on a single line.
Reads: 7500 rpm
